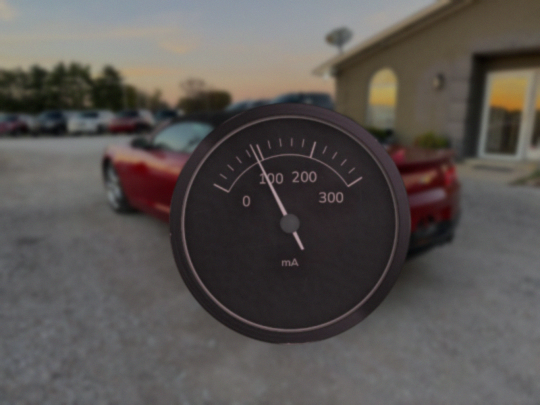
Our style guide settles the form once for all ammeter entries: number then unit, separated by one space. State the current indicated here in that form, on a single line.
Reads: 90 mA
